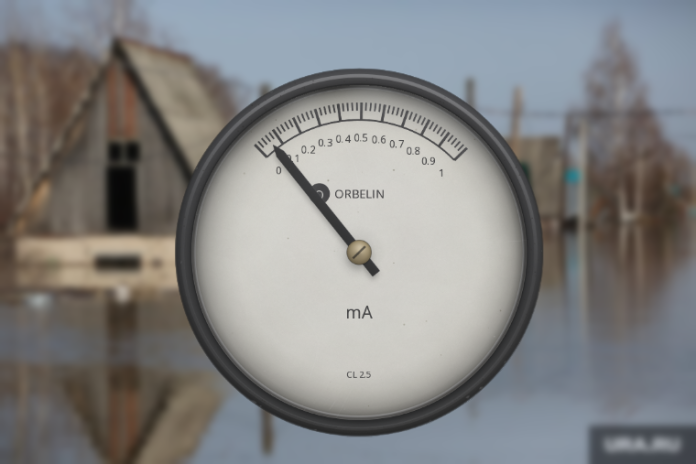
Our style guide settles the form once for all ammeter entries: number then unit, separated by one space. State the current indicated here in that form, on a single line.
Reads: 0.06 mA
